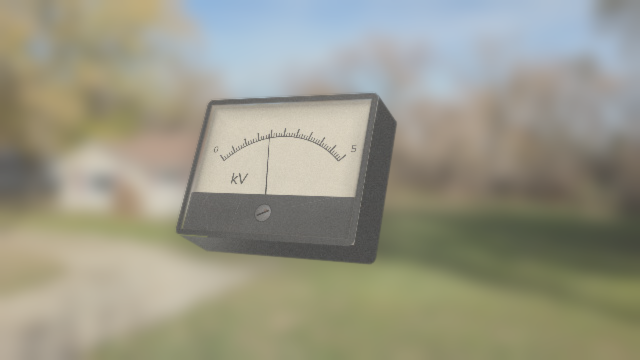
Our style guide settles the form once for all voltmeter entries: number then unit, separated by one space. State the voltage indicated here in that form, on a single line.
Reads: 2 kV
